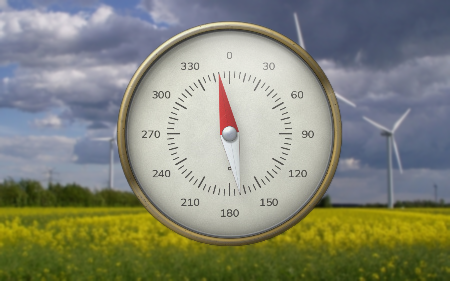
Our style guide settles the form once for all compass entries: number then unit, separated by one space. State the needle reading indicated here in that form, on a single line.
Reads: 350 °
